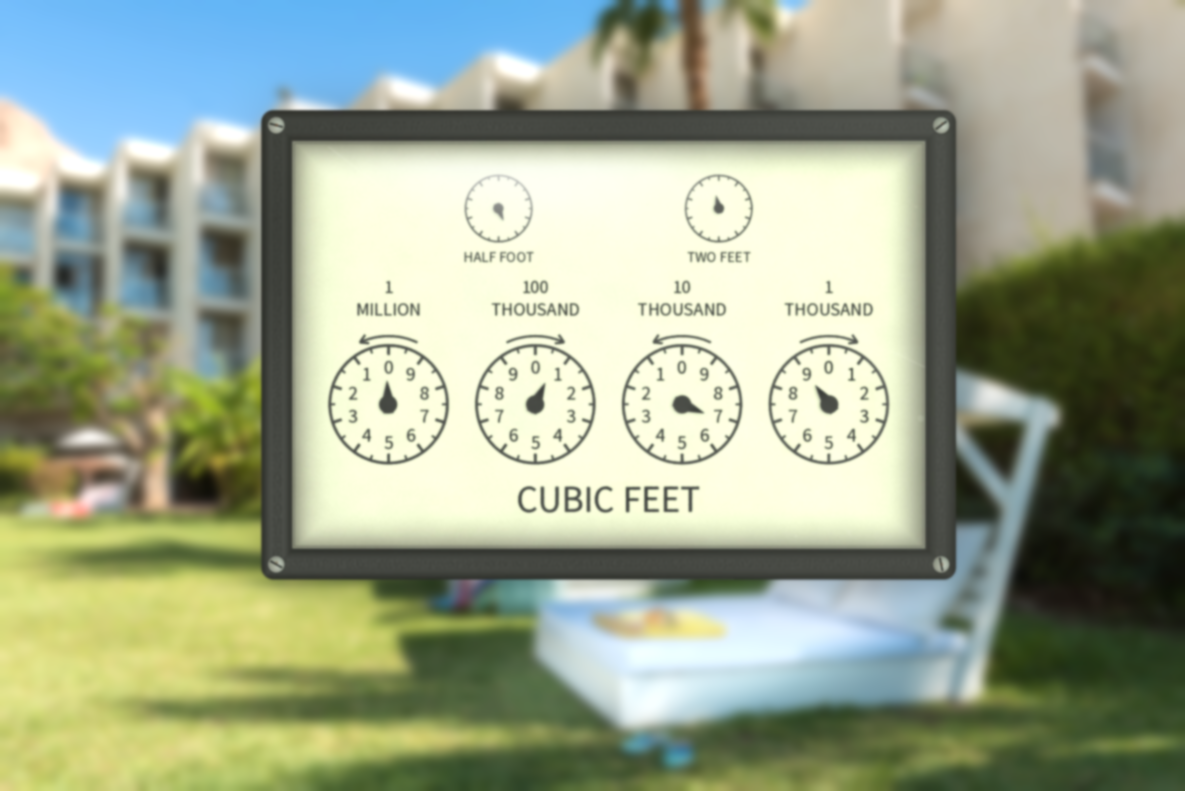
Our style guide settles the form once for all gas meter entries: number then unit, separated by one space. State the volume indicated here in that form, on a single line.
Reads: 6900 ft³
